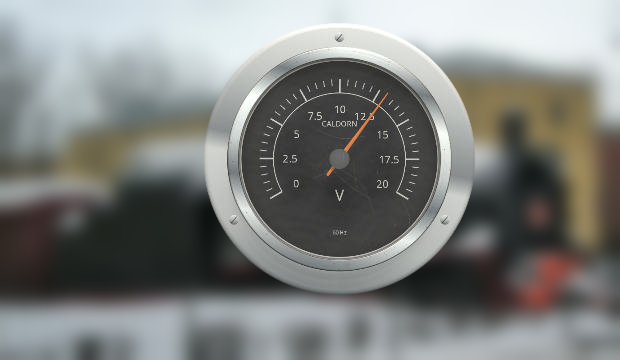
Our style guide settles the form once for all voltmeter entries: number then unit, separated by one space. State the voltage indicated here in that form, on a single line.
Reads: 13 V
